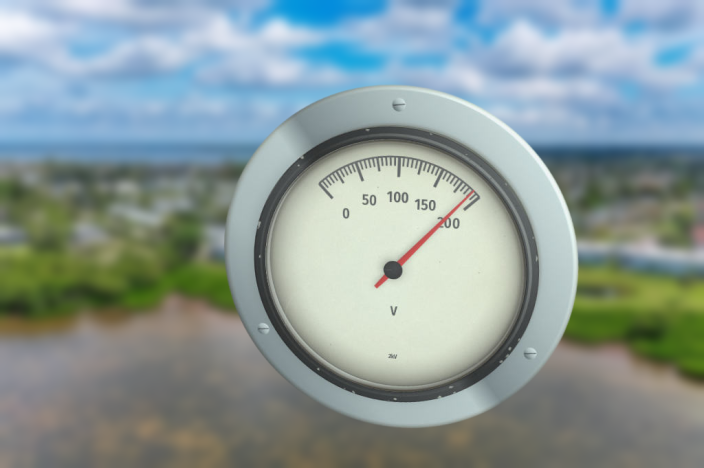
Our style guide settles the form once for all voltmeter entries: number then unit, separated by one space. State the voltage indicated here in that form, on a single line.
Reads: 190 V
